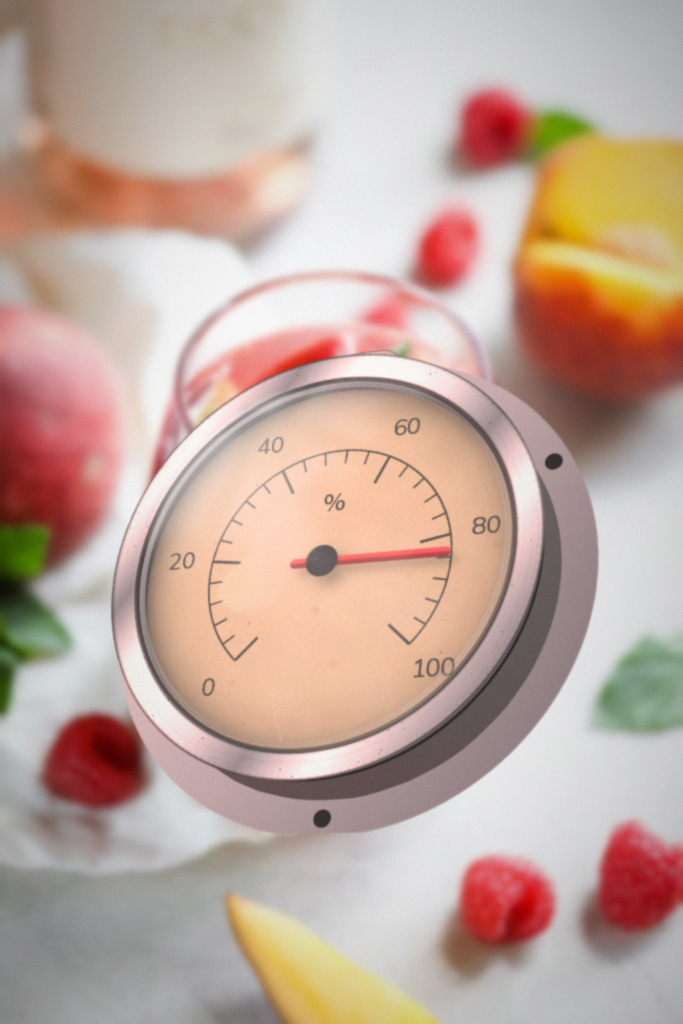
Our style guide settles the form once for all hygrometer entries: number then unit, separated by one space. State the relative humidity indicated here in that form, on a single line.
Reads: 84 %
